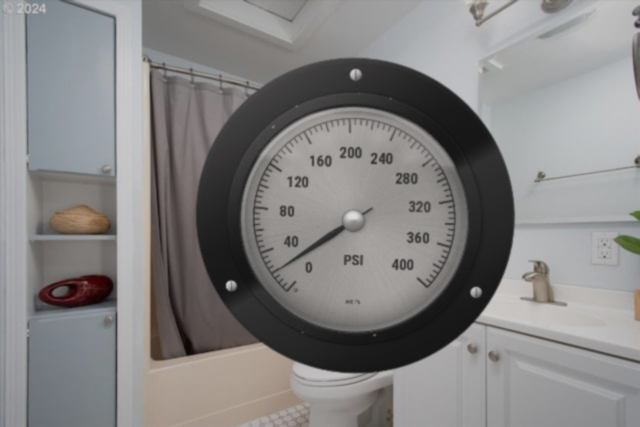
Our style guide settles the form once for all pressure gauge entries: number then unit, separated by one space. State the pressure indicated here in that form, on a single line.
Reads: 20 psi
